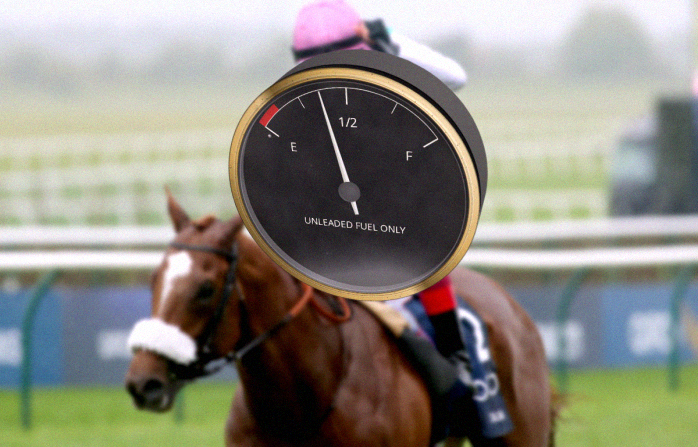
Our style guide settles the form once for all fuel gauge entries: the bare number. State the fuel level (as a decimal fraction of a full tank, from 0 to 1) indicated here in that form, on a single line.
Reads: 0.375
